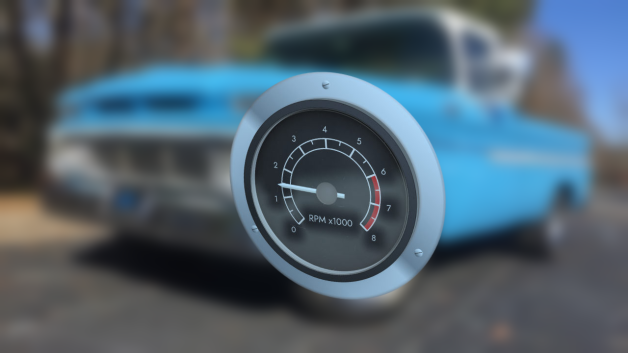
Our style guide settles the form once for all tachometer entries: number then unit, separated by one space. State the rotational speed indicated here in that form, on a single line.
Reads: 1500 rpm
